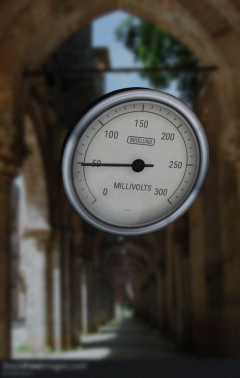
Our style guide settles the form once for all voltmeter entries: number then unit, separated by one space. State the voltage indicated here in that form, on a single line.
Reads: 50 mV
